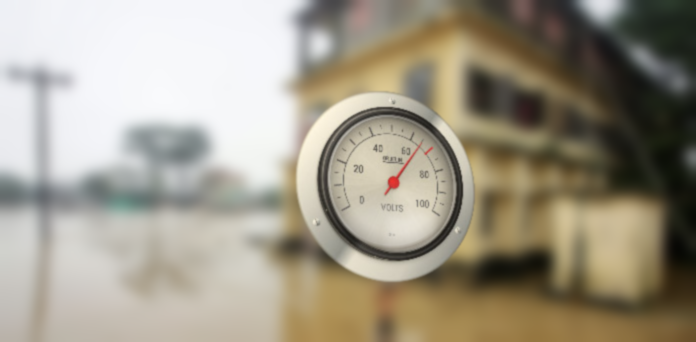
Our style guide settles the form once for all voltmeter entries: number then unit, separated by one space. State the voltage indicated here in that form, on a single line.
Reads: 65 V
